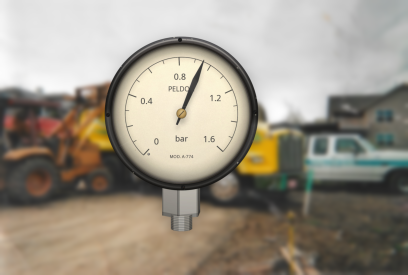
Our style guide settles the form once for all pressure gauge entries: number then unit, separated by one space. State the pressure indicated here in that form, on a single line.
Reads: 0.95 bar
